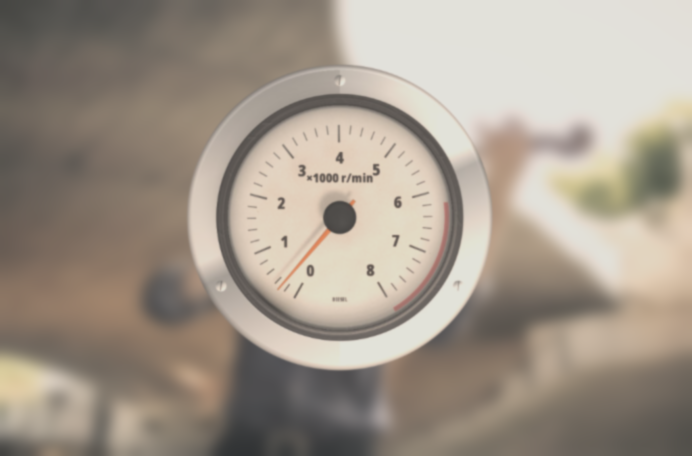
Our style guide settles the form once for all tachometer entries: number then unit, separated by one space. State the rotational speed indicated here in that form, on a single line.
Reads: 300 rpm
